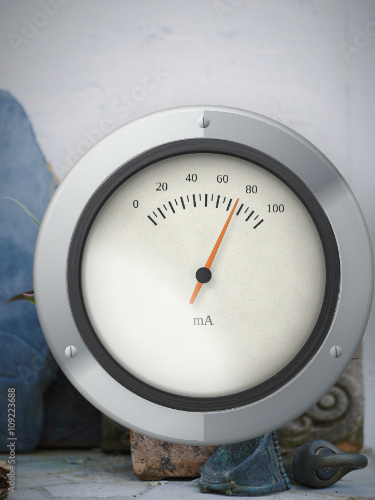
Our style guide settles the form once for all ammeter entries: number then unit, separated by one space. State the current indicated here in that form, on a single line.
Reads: 75 mA
